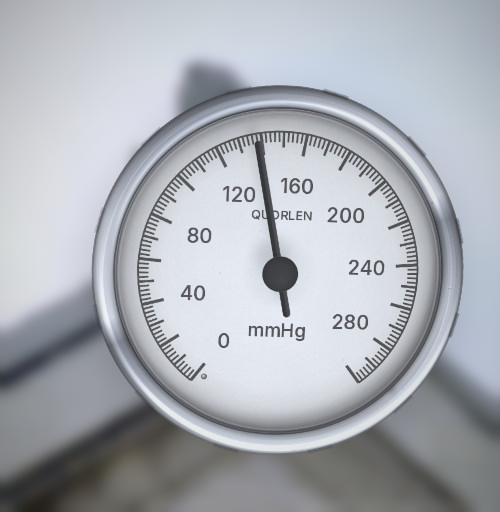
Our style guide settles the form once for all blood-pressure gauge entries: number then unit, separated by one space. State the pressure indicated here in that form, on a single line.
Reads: 138 mmHg
